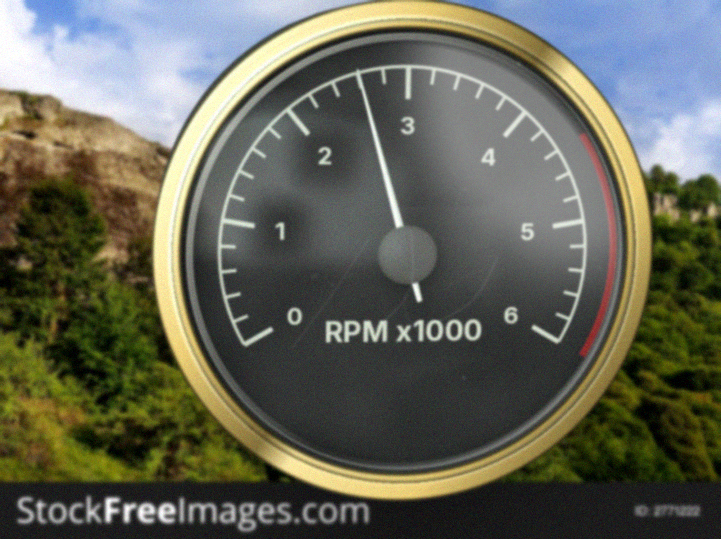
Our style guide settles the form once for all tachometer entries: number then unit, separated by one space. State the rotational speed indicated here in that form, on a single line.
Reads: 2600 rpm
